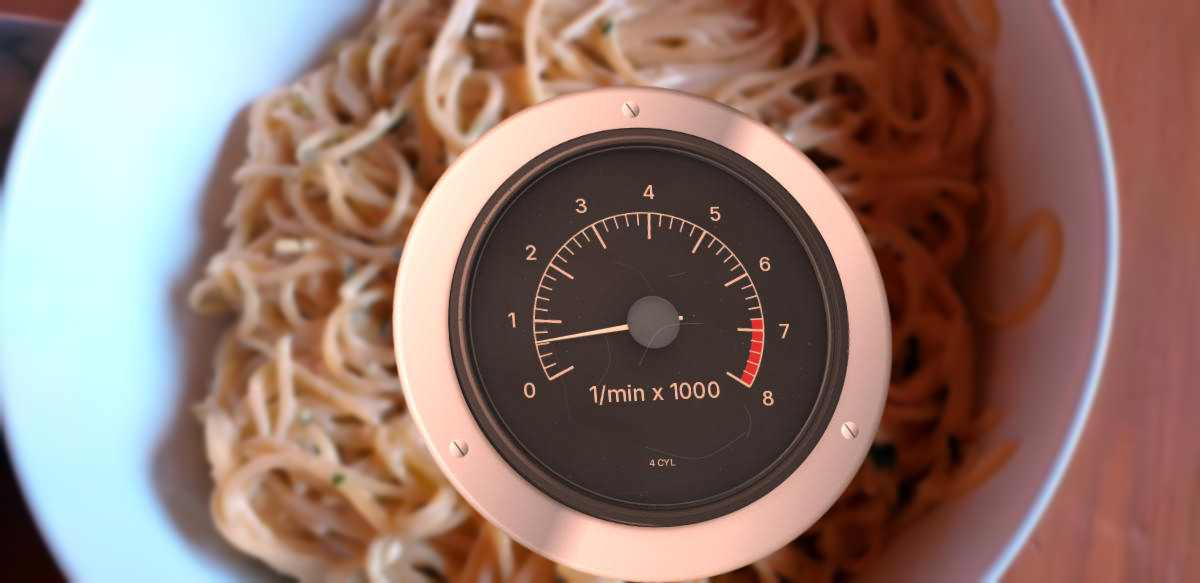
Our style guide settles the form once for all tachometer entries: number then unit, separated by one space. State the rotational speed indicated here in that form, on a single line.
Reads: 600 rpm
